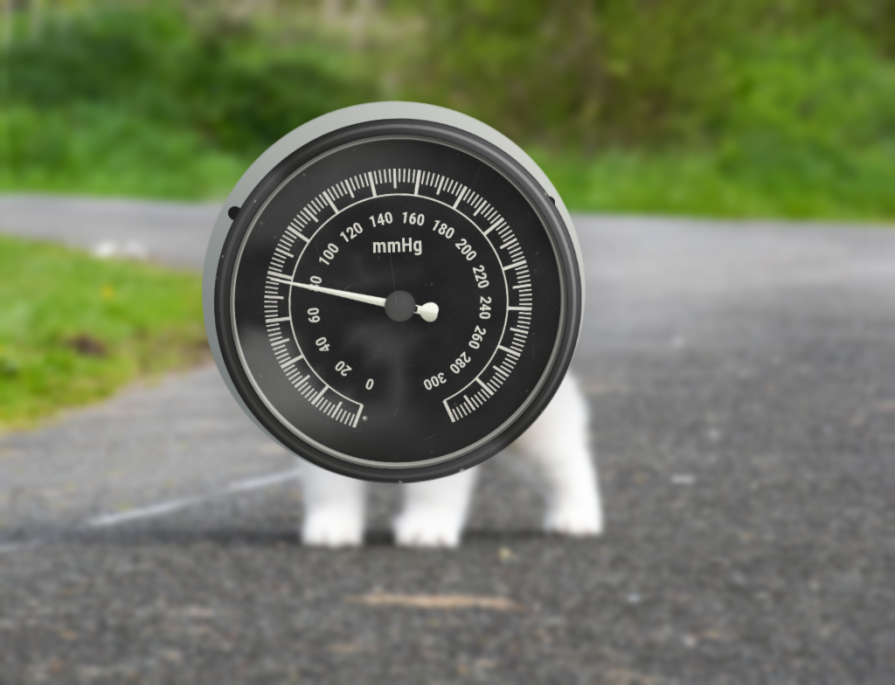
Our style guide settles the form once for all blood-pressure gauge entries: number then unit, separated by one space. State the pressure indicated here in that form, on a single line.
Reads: 78 mmHg
